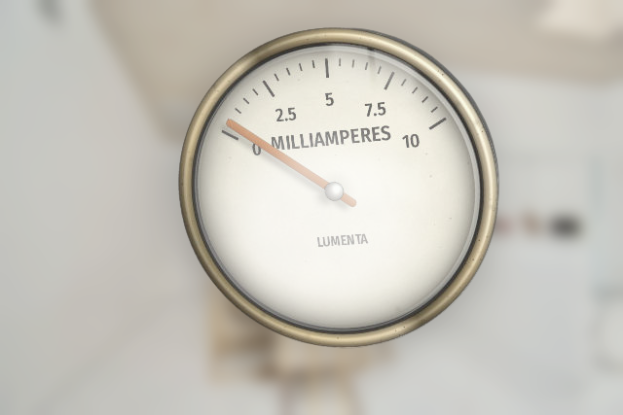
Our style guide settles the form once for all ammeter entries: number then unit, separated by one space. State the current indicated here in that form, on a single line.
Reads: 0.5 mA
